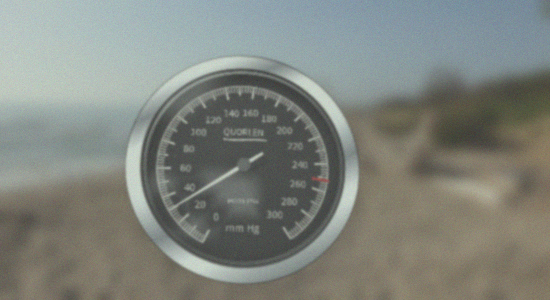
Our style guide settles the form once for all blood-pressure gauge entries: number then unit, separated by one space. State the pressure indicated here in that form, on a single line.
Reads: 30 mmHg
